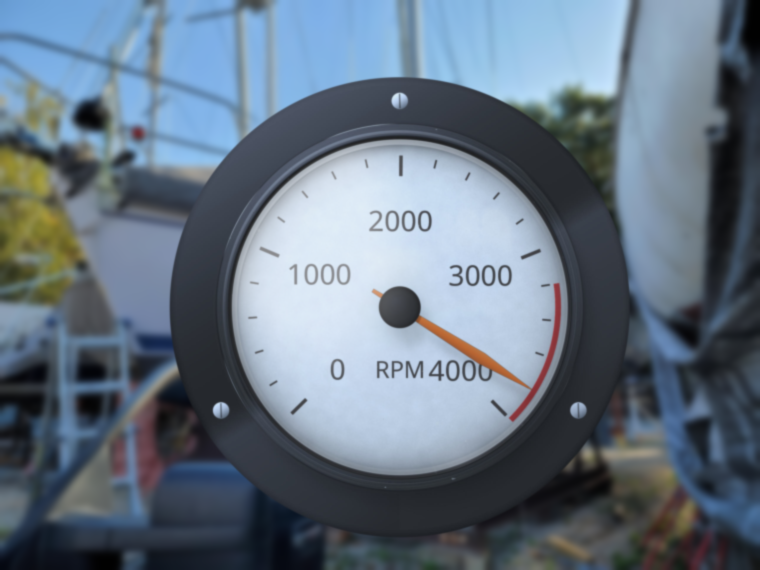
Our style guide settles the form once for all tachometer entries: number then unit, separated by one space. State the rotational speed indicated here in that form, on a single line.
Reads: 3800 rpm
